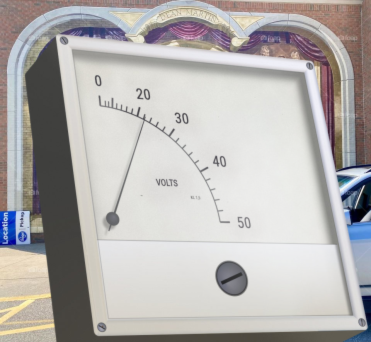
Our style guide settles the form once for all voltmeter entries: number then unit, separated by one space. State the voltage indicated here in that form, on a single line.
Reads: 22 V
